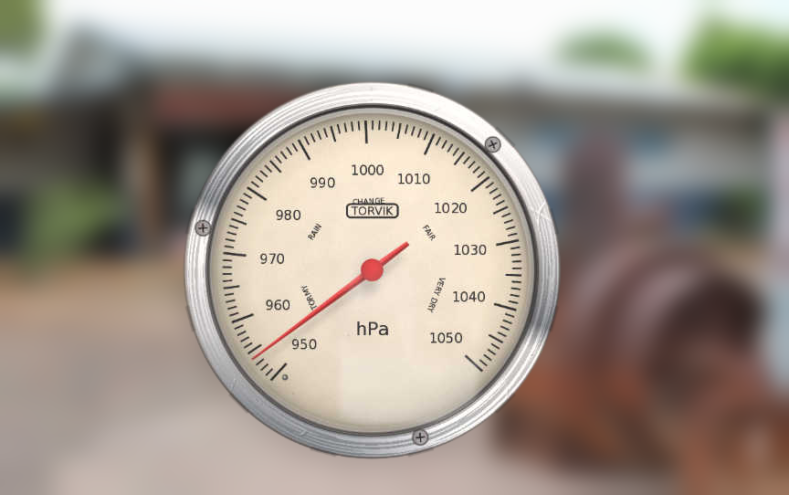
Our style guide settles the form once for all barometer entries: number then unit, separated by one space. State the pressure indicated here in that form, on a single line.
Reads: 954 hPa
